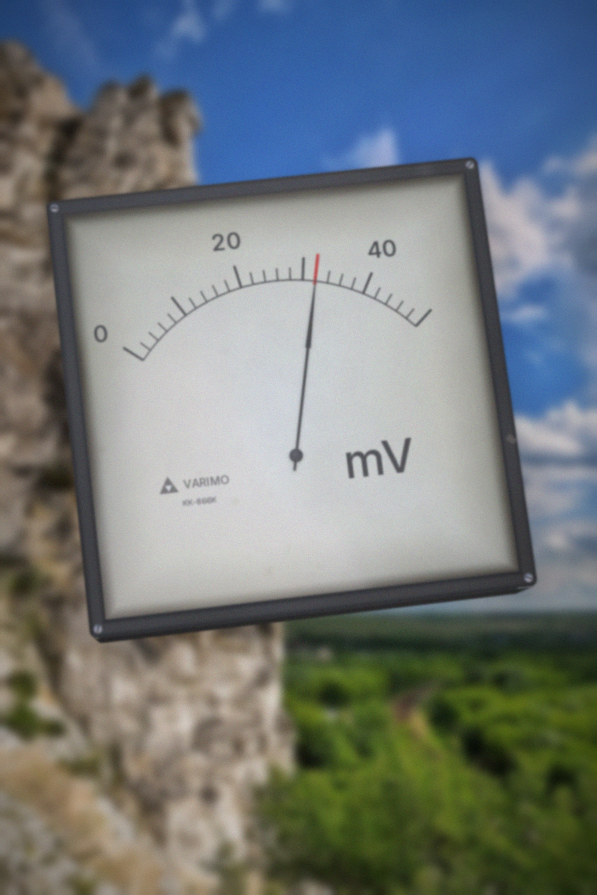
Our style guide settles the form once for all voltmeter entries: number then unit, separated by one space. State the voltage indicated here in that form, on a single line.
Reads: 32 mV
